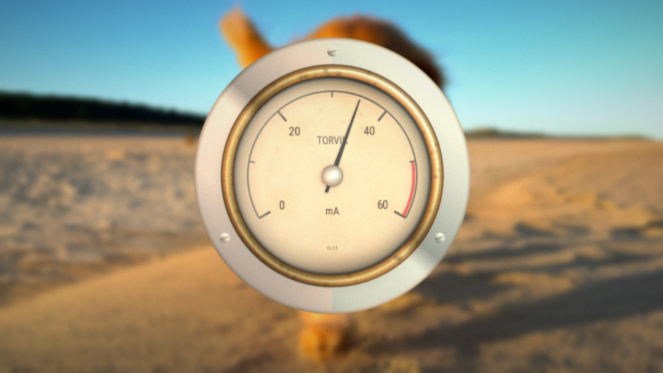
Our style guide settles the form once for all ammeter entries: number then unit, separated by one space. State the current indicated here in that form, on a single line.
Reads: 35 mA
